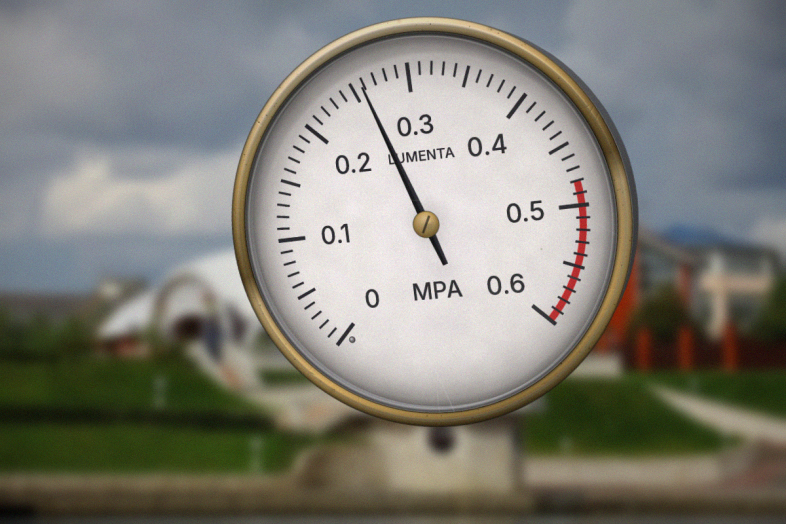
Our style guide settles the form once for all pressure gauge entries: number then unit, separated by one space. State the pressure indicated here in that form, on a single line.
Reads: 0.26 MPa
